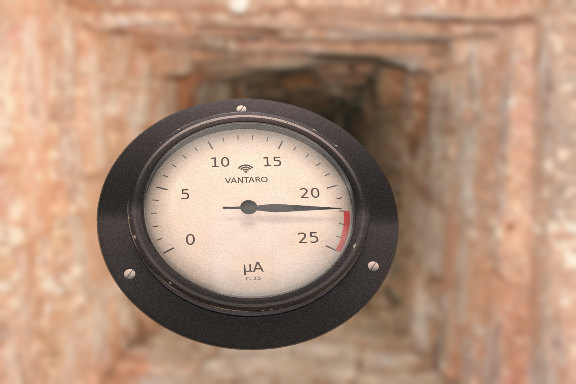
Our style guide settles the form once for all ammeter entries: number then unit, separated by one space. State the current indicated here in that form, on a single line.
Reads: 22 µA
